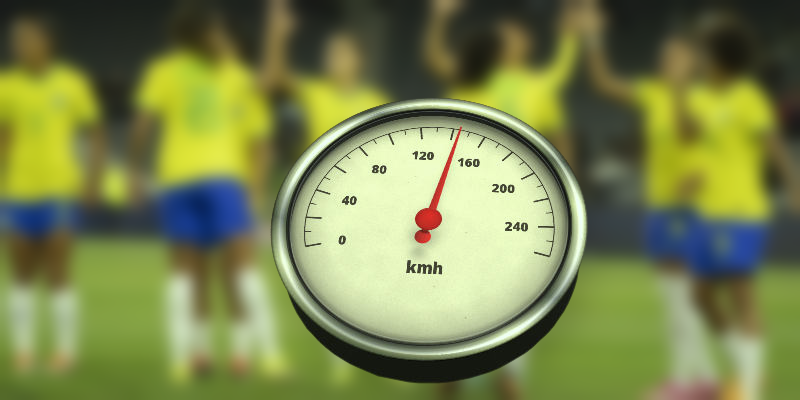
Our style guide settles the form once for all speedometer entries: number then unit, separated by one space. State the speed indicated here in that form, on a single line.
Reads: 145 km/h
